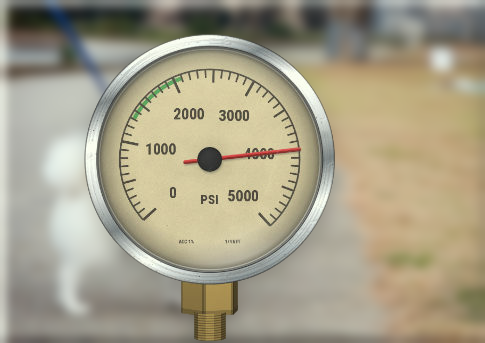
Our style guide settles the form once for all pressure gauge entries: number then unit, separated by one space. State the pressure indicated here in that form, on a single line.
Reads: 4000 psi
